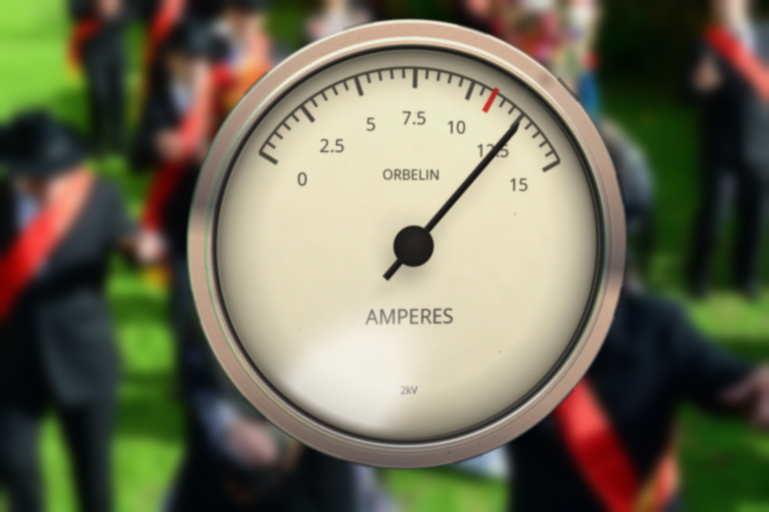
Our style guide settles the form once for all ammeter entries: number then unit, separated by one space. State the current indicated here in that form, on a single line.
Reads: 12.5 A
